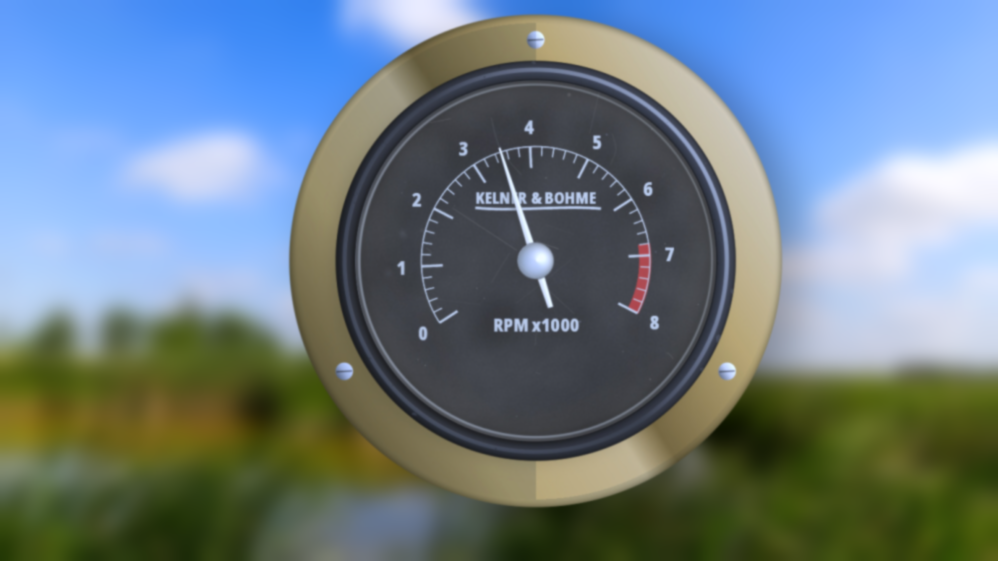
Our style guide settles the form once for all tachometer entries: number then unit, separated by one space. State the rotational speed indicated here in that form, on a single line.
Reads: 3500 rpm
